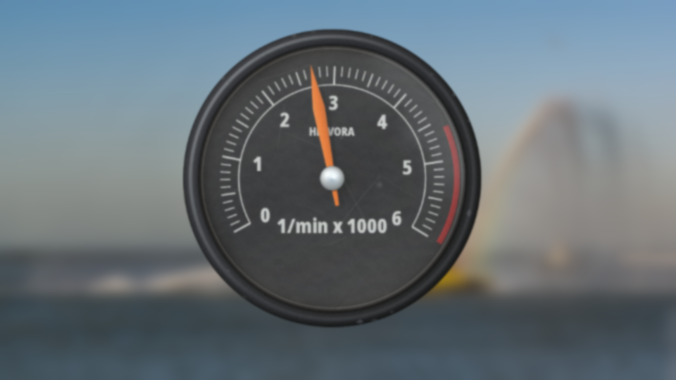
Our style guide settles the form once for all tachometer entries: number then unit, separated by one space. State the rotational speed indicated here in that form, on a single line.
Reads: 2700 rpm
